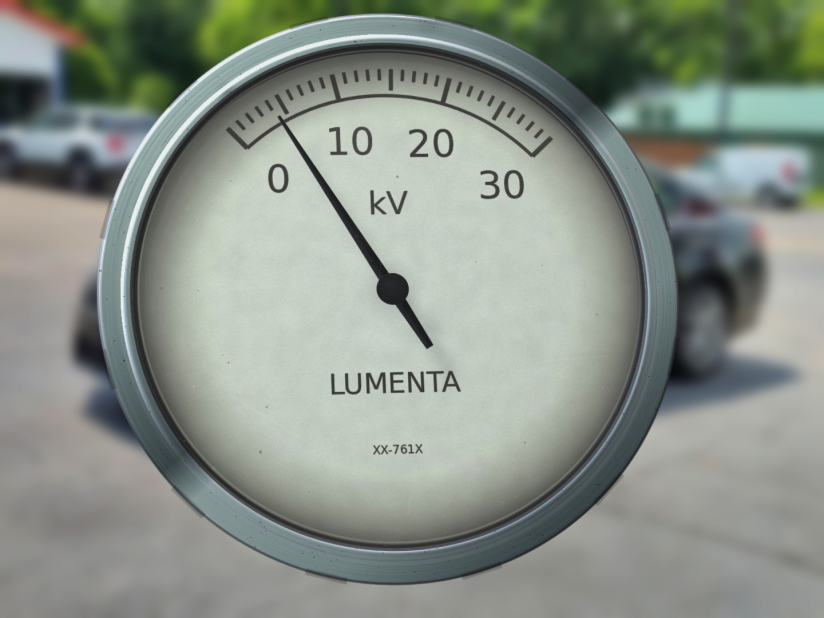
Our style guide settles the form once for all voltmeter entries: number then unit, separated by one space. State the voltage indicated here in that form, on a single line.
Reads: 4 kV
